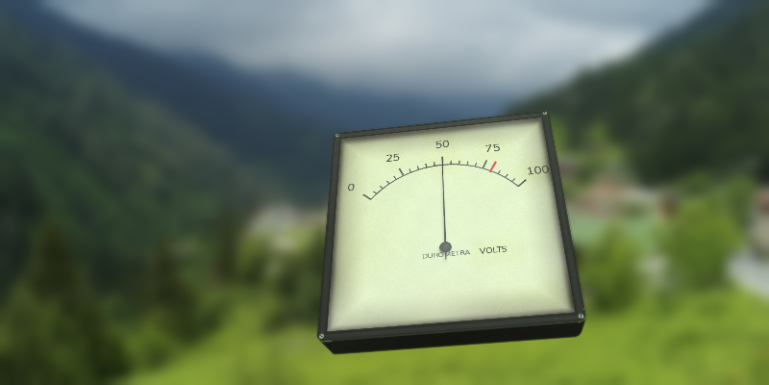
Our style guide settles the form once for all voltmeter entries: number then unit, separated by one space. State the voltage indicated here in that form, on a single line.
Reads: 50 V
